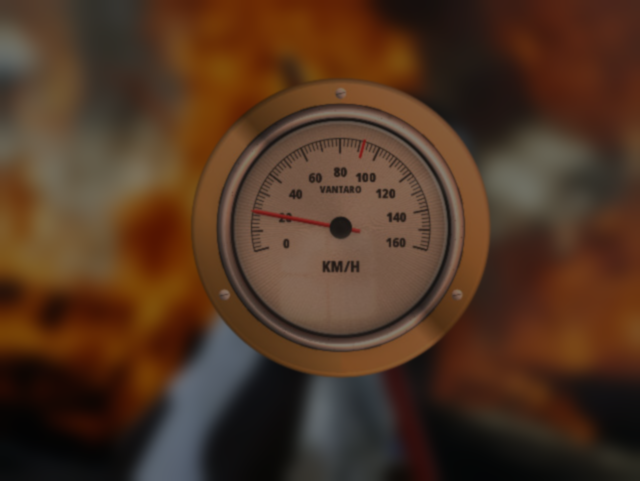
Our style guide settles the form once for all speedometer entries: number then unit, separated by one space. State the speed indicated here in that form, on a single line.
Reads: 20 km/h
